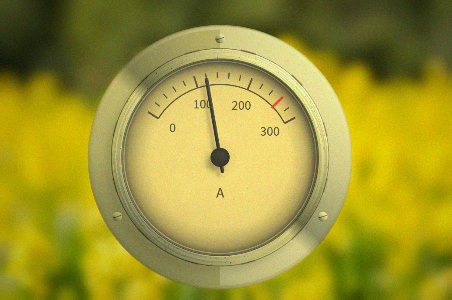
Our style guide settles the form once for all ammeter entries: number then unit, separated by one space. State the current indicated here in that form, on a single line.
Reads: 120 A
